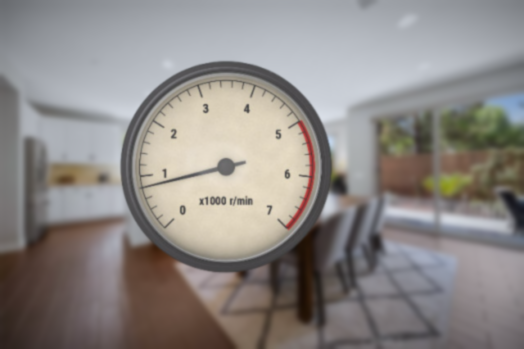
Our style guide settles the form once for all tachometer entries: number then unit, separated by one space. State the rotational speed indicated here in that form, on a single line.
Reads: 800 rpm
